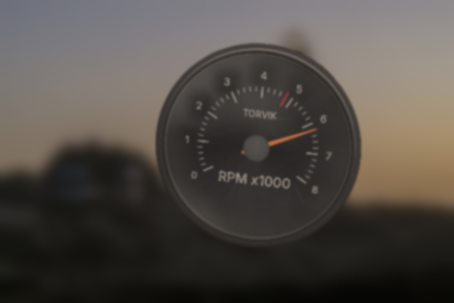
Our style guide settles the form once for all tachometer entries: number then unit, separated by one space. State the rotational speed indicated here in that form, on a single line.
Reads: 6200 rpm
